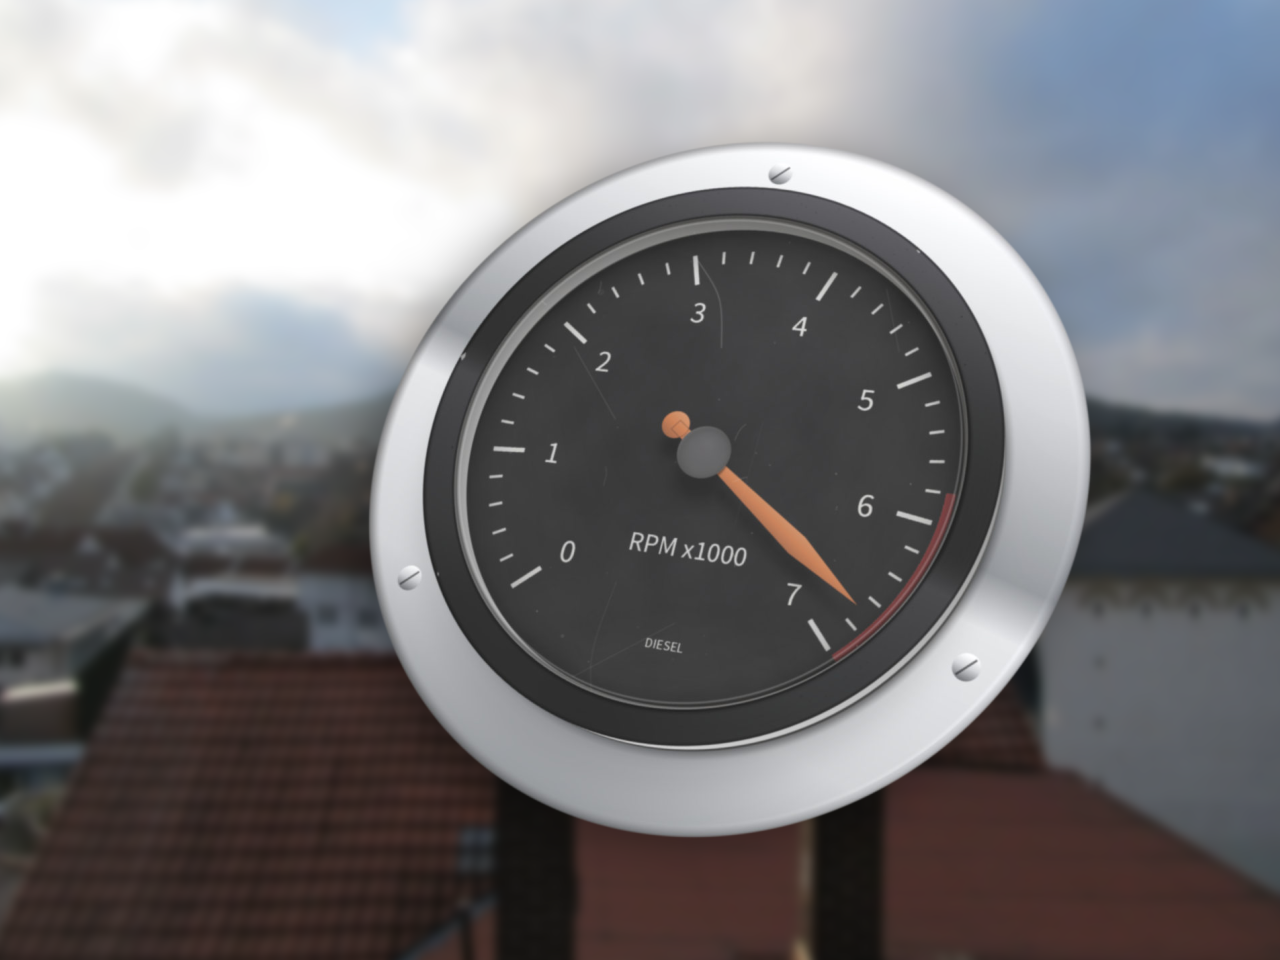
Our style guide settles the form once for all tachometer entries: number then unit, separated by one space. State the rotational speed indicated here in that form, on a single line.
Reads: 6700 rpm
